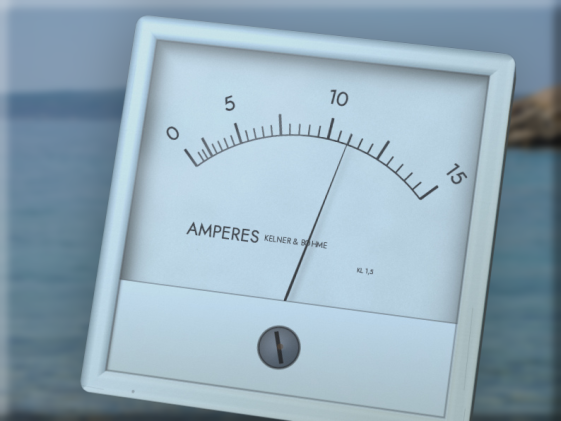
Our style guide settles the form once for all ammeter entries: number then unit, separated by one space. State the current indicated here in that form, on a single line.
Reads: 11 A
